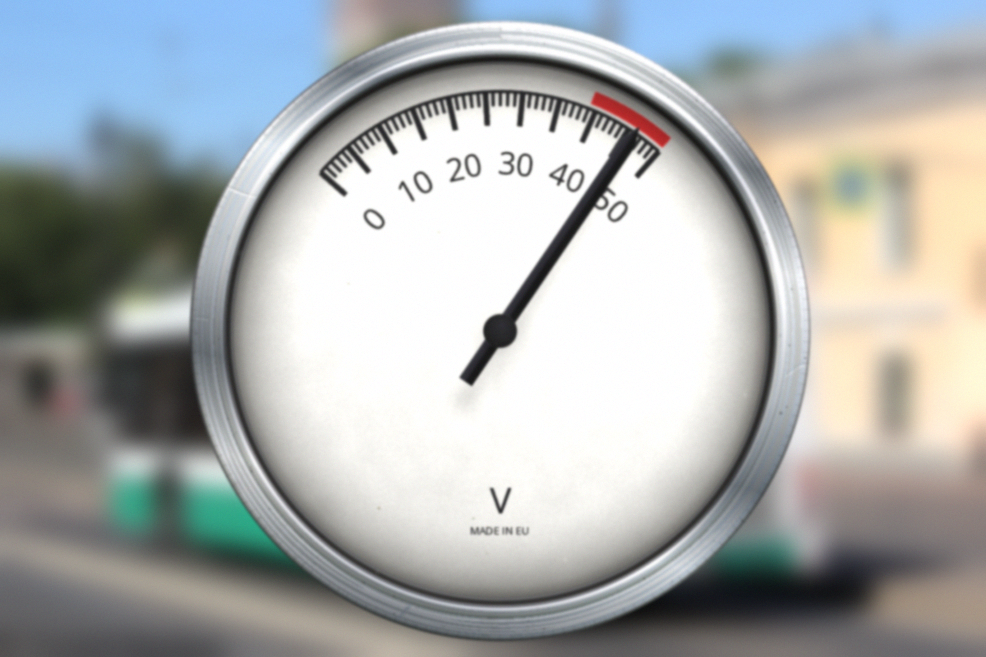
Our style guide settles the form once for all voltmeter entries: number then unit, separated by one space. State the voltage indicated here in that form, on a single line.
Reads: 46 V
